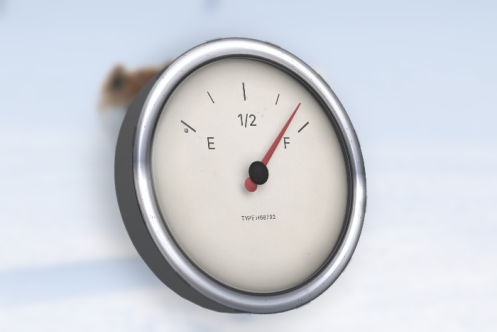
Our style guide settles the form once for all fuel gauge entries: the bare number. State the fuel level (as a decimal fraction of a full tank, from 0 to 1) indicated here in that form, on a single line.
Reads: 0.875
